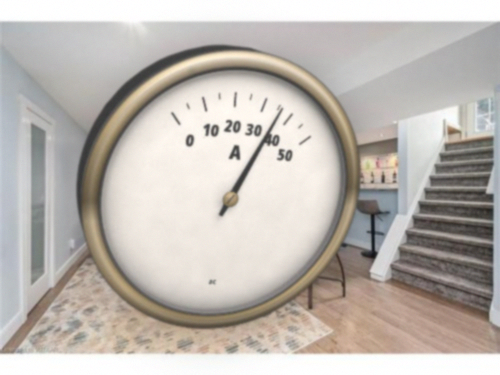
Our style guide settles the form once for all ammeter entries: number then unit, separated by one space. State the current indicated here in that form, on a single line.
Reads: 35 A
